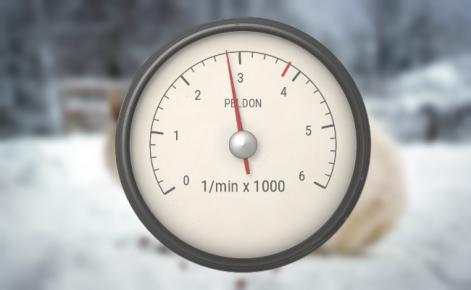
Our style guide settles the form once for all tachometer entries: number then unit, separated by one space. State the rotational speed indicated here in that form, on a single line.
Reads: 2800 rpm
